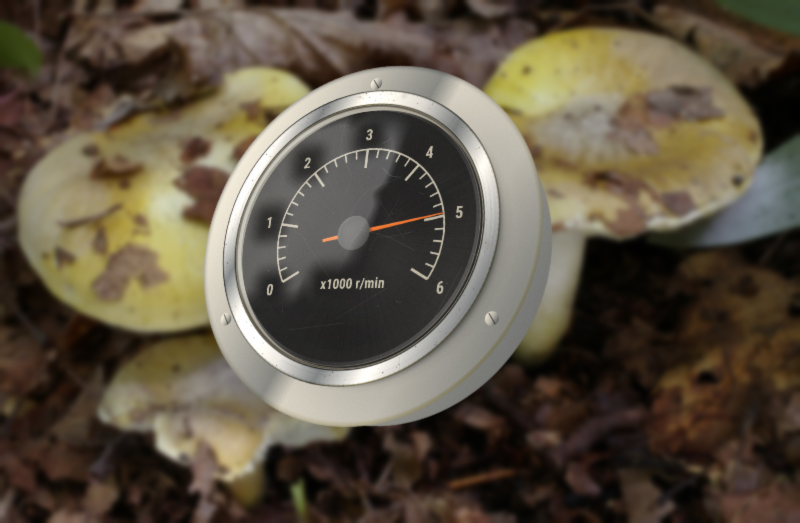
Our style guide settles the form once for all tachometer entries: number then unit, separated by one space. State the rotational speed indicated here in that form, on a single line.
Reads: 5000 rpm
